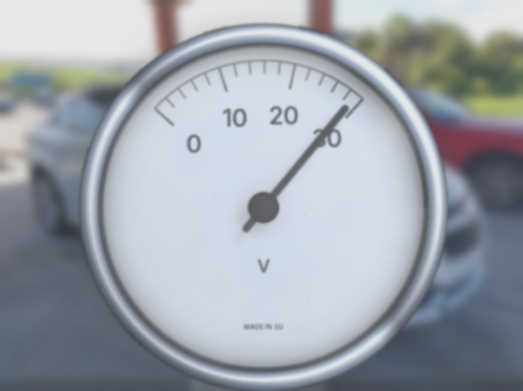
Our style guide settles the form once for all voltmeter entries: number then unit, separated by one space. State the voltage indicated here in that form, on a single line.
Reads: 29 V
